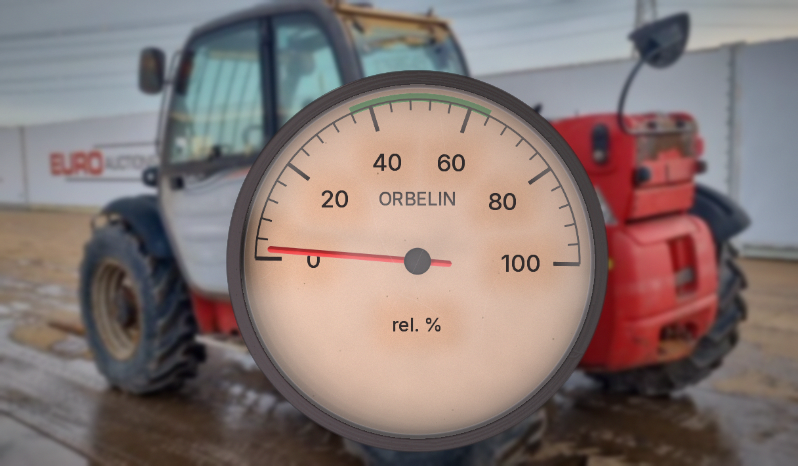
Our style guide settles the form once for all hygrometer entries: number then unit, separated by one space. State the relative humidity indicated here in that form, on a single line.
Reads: 2 %
